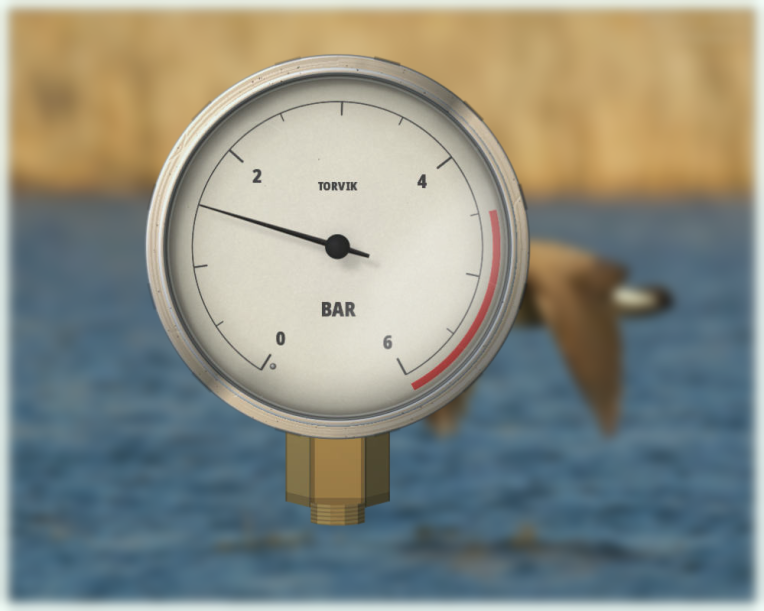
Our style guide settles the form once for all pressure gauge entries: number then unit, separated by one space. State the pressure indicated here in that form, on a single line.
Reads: 1.5 bar
